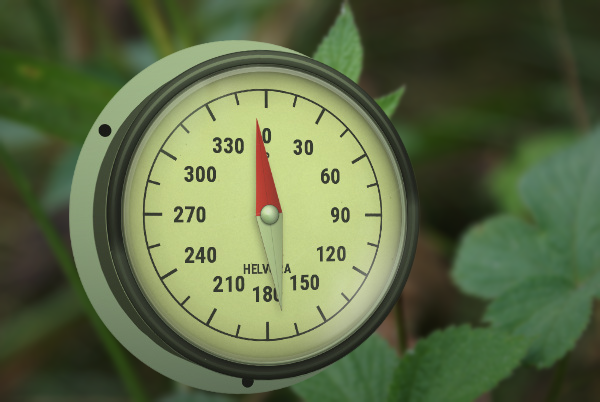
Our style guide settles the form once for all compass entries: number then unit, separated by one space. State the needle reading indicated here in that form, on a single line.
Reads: 352.5 °
